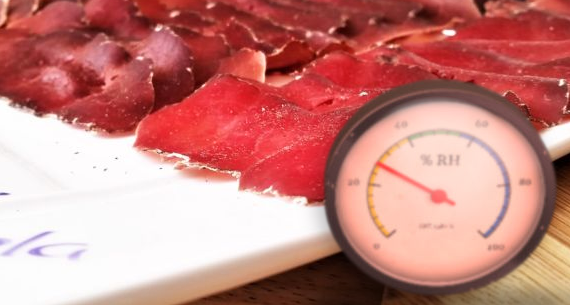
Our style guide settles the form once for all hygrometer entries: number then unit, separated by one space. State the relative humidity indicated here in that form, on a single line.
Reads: 28 %
